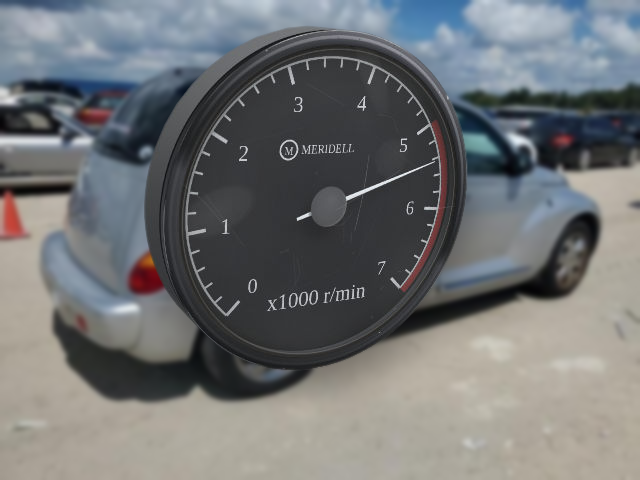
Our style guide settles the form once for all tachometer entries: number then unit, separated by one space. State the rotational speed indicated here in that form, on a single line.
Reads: 5400 rpm
